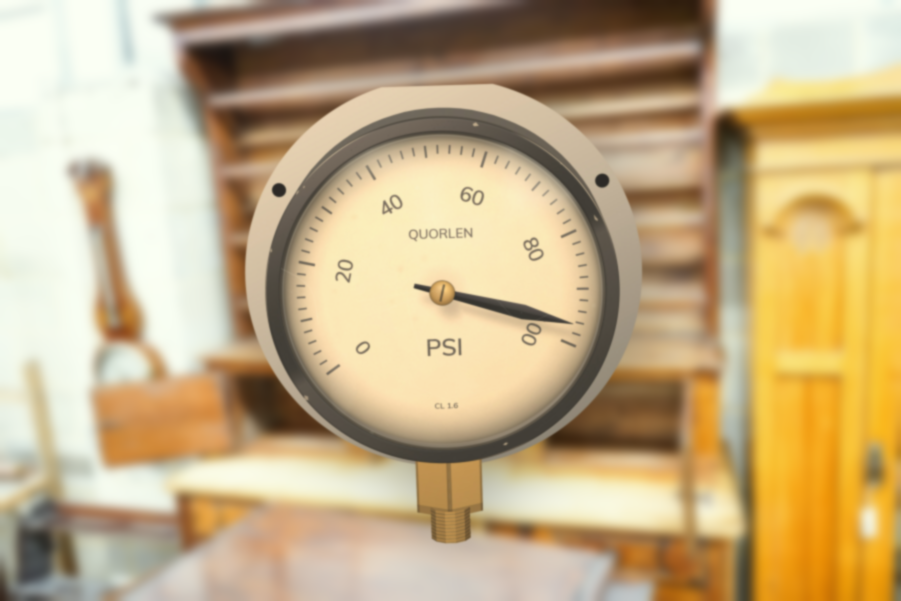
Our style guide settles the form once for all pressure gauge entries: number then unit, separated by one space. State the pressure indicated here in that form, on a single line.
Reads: 96 psi
